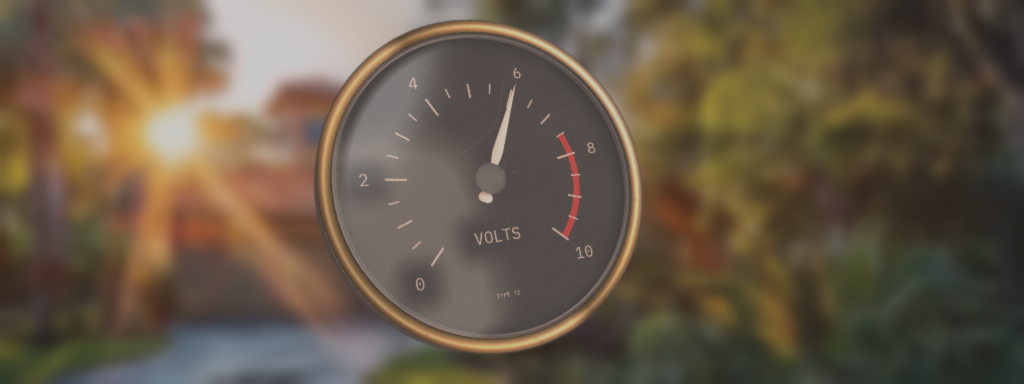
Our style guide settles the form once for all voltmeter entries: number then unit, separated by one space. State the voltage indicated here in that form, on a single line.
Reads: 6 V
